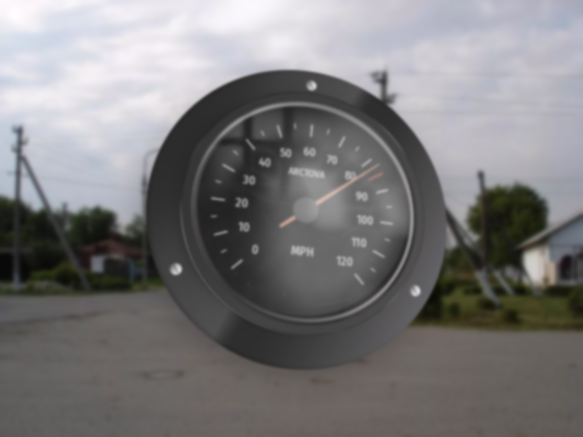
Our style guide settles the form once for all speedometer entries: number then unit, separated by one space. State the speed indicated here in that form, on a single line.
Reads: 82.5 mph
